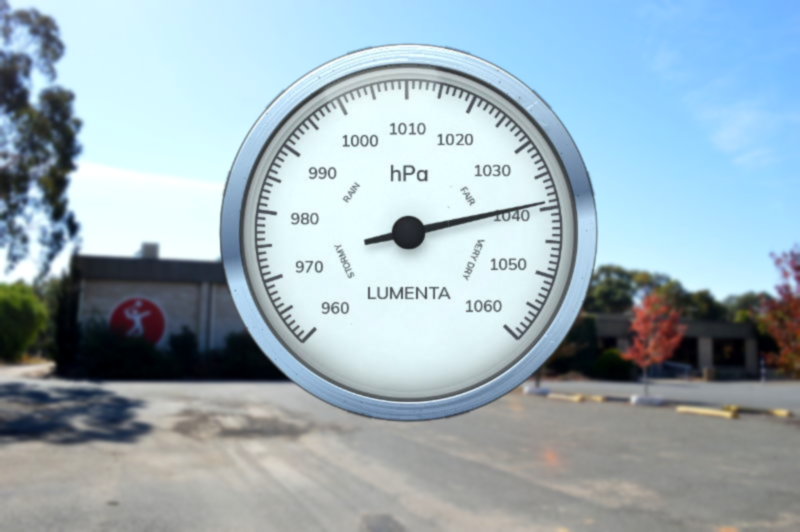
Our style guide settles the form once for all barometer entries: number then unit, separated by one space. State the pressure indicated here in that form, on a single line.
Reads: 1039 hPa
